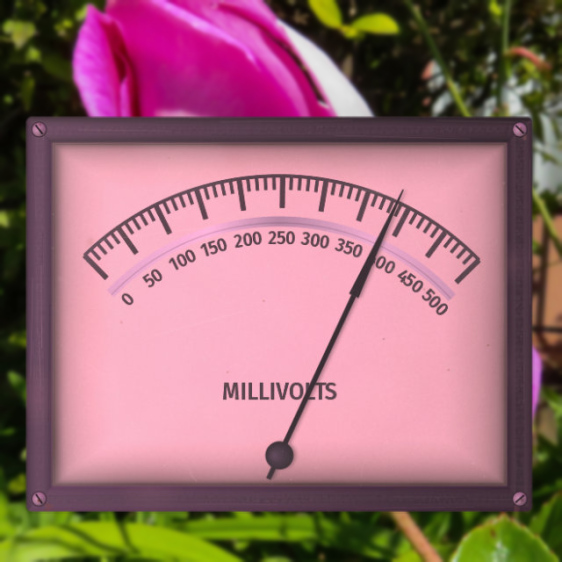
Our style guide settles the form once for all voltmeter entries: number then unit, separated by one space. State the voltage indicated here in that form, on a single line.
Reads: 385 mV
